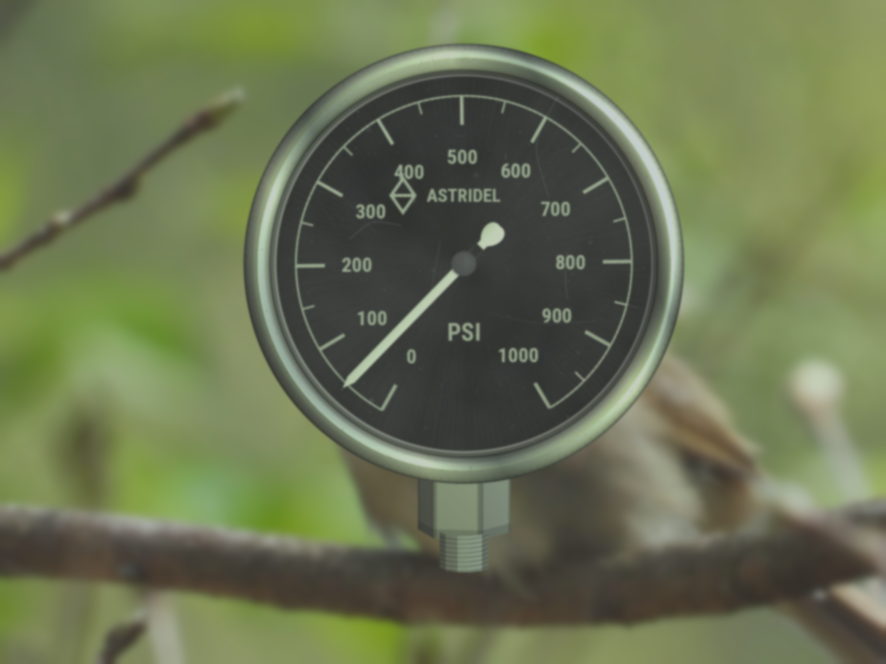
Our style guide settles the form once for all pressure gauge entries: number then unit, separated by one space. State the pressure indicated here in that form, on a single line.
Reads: 50 psi
